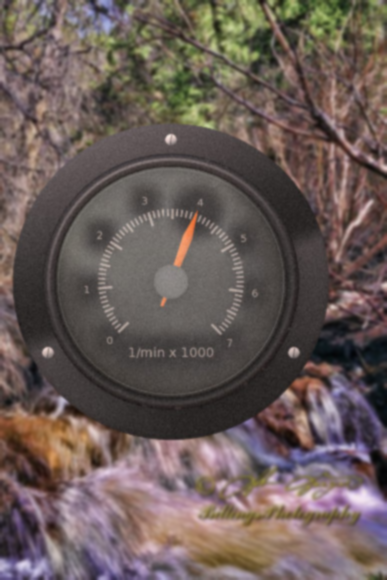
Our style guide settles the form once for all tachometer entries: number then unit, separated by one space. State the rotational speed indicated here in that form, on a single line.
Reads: 4000 rpm
